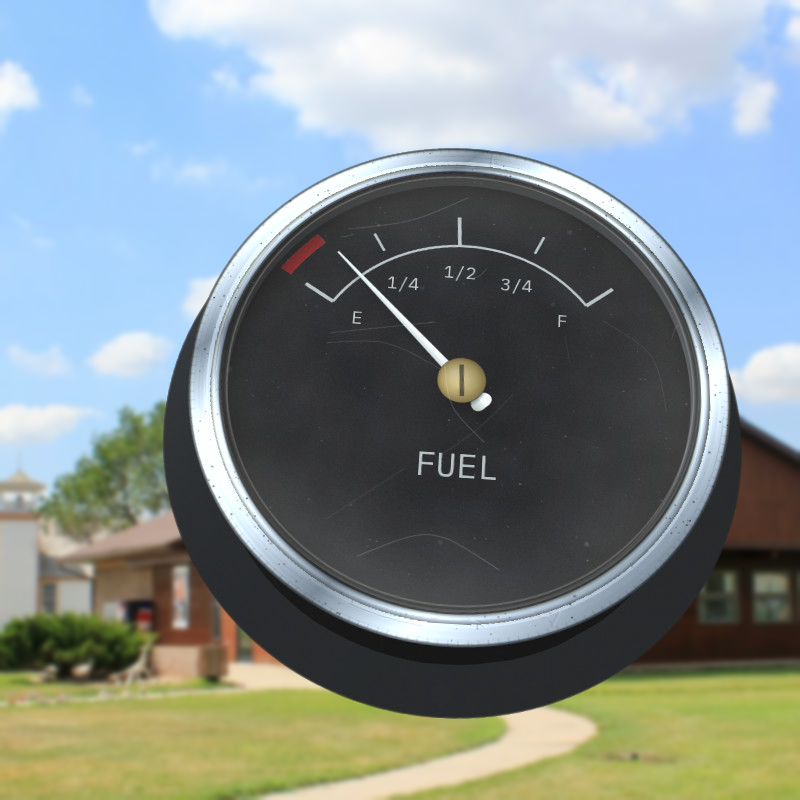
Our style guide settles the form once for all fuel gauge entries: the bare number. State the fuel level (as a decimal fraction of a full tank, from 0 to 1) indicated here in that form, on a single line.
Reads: 0.125
